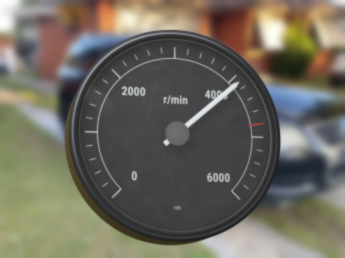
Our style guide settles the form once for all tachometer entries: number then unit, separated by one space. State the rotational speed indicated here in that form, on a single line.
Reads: 4100 rpm
